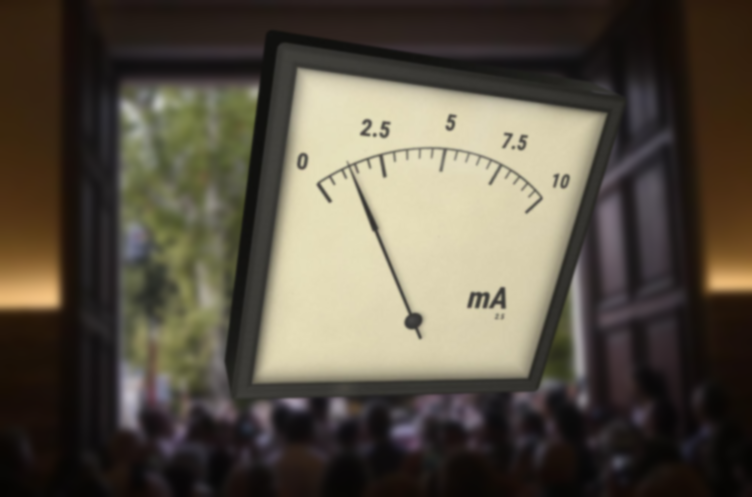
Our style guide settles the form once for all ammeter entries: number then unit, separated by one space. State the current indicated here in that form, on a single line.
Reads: 1.25 mA
